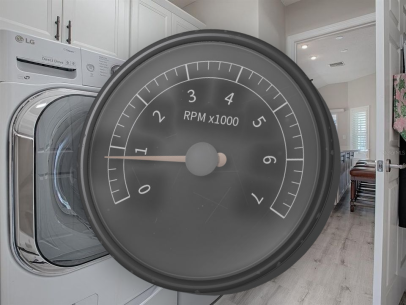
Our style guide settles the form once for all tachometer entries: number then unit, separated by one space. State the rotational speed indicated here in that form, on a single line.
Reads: 800 rpm
